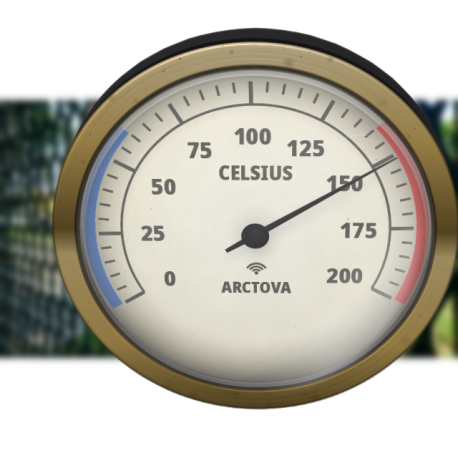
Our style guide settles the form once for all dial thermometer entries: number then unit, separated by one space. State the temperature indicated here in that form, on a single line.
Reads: 150 °C
